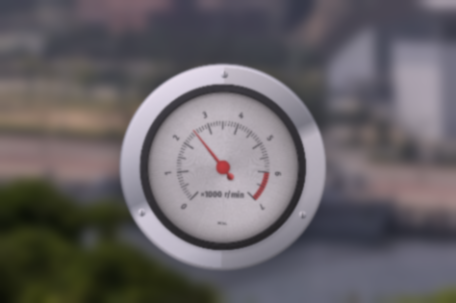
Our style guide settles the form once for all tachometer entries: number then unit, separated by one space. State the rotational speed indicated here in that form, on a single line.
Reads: 2500 rpm
